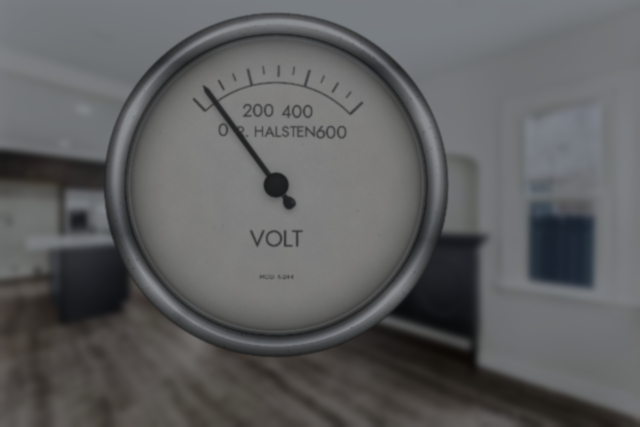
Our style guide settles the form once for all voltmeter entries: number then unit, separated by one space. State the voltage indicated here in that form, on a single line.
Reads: 50 V
